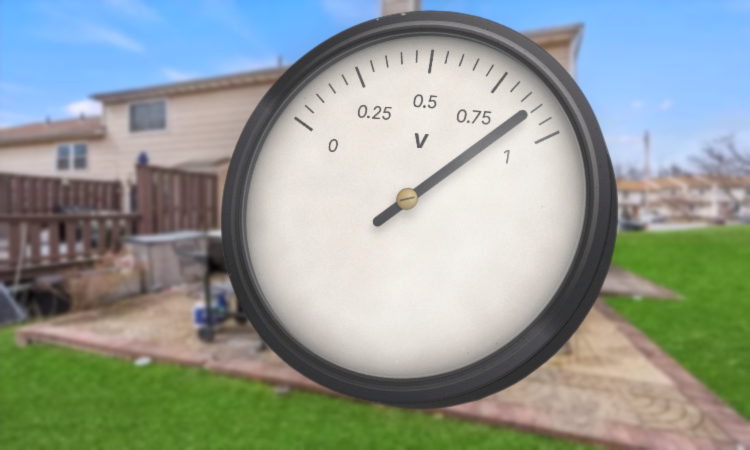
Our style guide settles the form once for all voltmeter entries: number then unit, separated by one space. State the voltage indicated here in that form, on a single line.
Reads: 0.9 V
